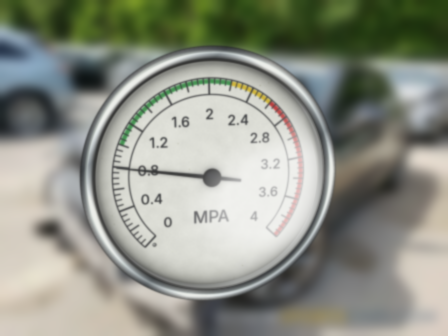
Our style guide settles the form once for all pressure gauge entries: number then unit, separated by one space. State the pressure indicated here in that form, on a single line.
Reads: 0.8 MPa
